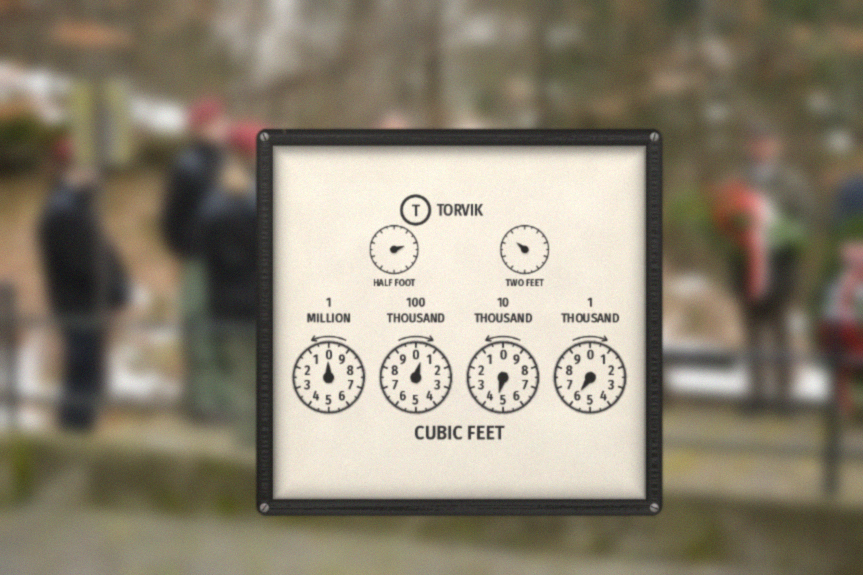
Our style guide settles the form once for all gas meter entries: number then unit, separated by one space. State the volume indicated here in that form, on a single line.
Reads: 4600 ft³
